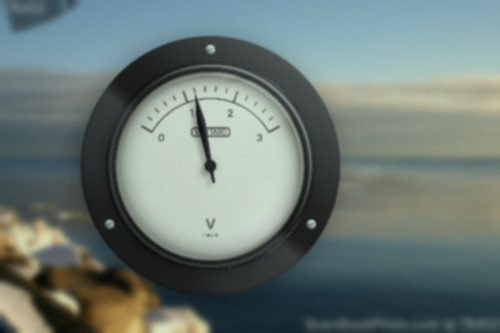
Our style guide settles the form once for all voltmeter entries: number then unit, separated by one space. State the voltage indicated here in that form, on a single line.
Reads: 1.2 V
